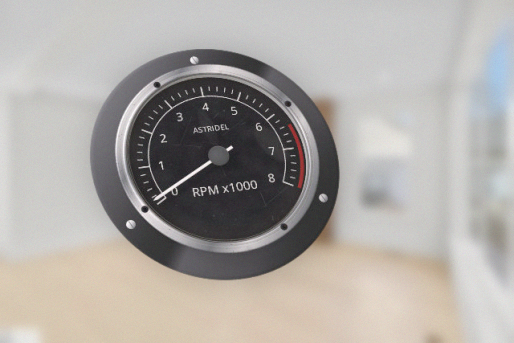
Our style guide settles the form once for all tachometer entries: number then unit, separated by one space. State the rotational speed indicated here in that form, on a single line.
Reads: 100 rpm
